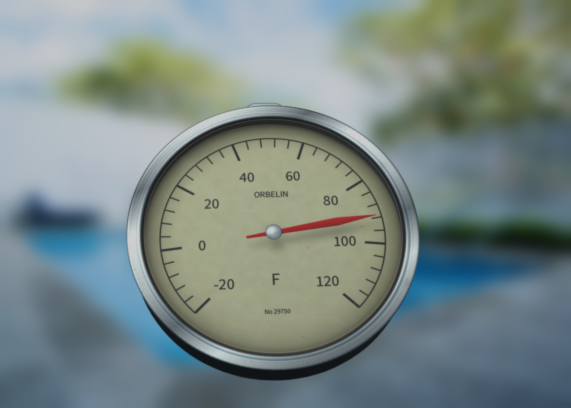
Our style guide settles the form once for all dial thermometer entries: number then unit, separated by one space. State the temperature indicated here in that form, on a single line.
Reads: 92 °F
